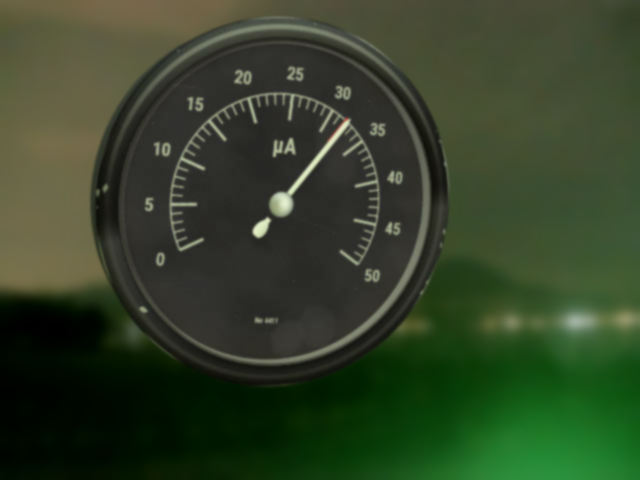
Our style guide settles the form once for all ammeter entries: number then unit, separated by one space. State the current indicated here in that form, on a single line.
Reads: 32 µA
